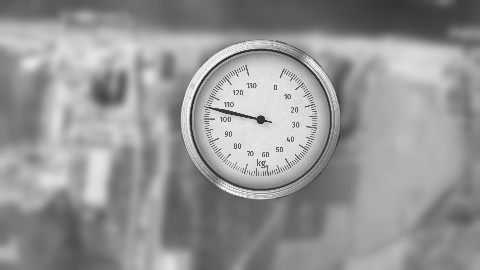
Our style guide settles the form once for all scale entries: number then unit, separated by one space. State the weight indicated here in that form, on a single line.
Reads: 105 kg
